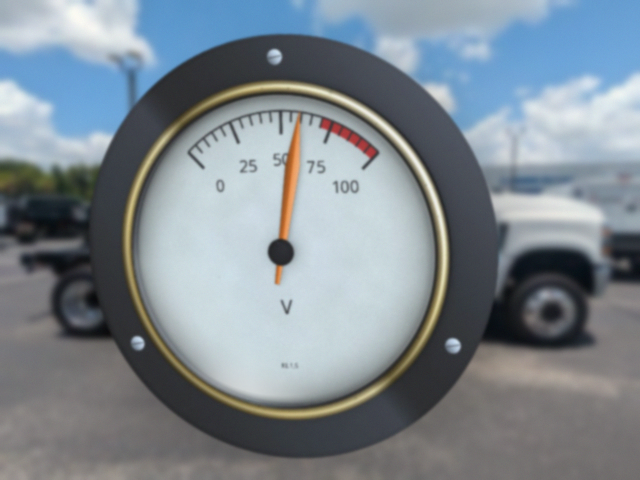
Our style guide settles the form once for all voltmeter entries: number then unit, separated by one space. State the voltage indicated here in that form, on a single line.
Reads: 60 V
